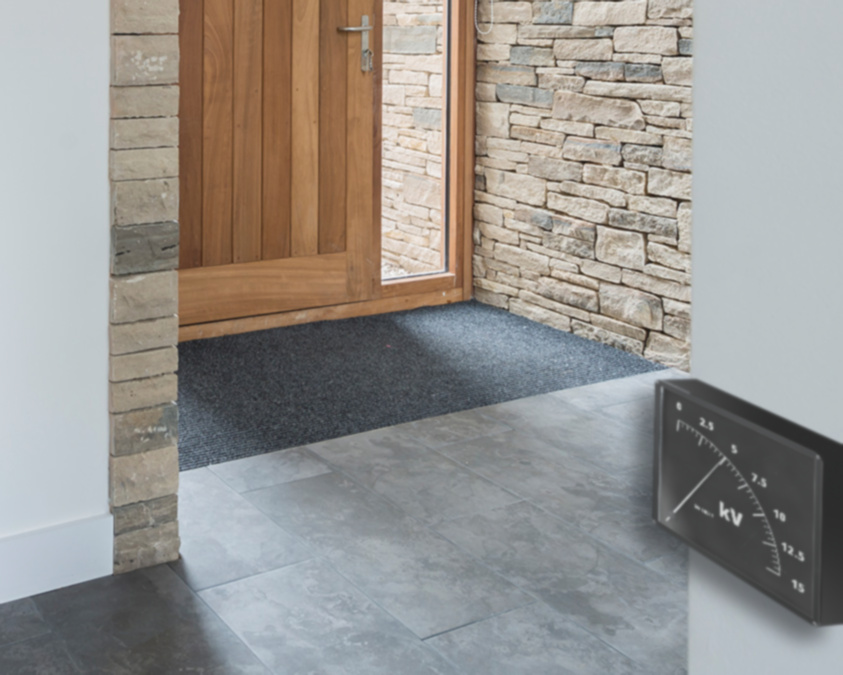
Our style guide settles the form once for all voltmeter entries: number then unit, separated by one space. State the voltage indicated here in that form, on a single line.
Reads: 5 kV
